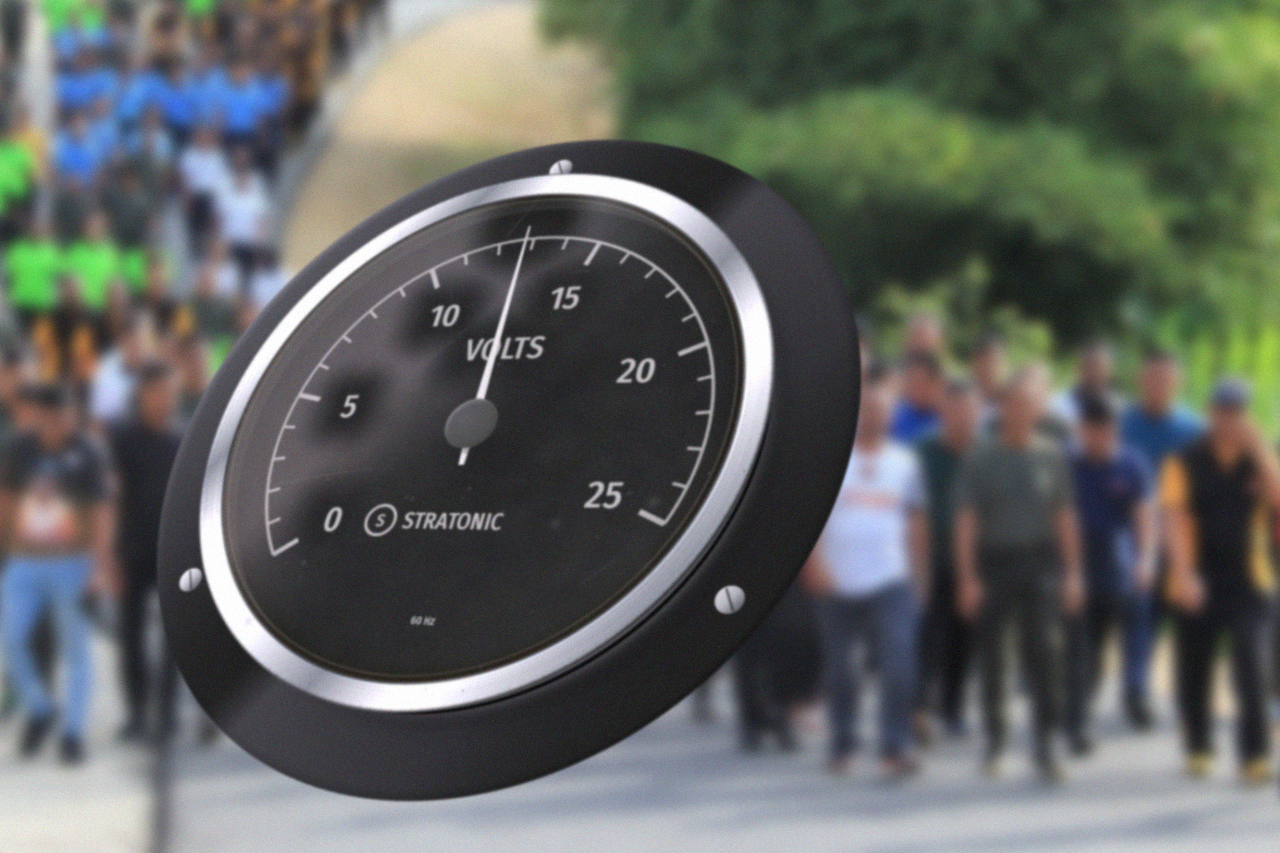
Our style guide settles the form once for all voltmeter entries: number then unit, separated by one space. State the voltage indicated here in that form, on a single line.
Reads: 13 V
